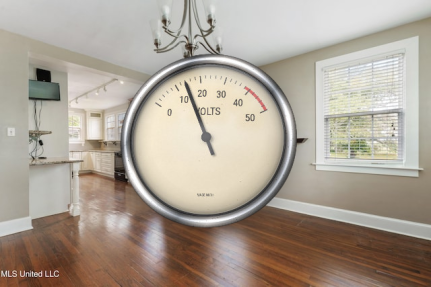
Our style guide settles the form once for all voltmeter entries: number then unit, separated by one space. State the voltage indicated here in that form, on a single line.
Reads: 14 V
